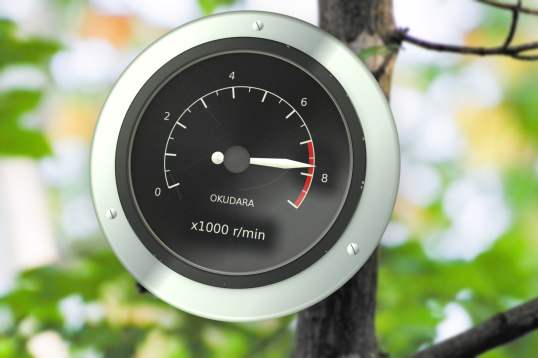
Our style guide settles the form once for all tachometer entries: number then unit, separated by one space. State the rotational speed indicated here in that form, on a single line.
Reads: 7750 rpm
